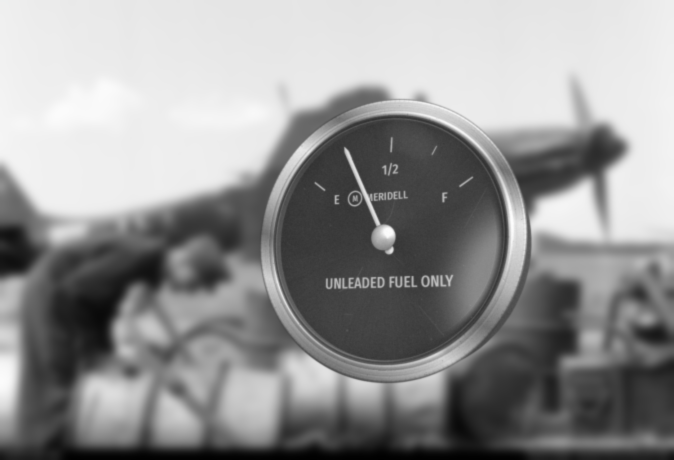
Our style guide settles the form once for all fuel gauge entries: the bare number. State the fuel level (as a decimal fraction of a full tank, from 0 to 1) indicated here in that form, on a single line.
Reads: 0.25
